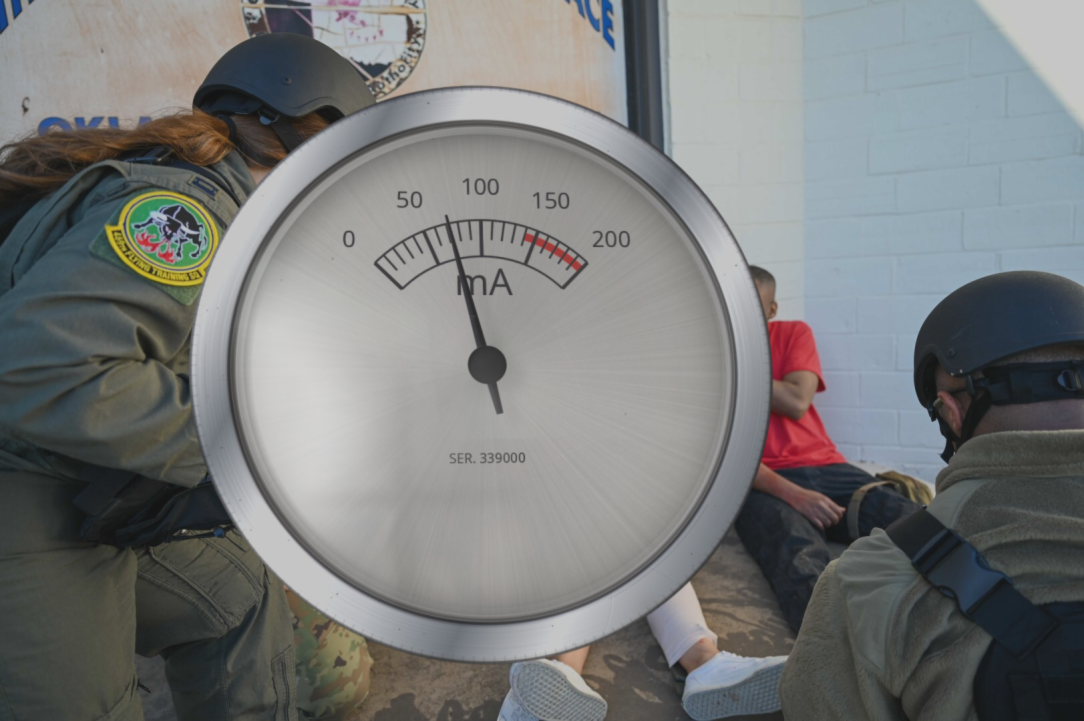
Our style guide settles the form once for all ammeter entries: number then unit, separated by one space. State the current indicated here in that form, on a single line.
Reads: 70 mA
